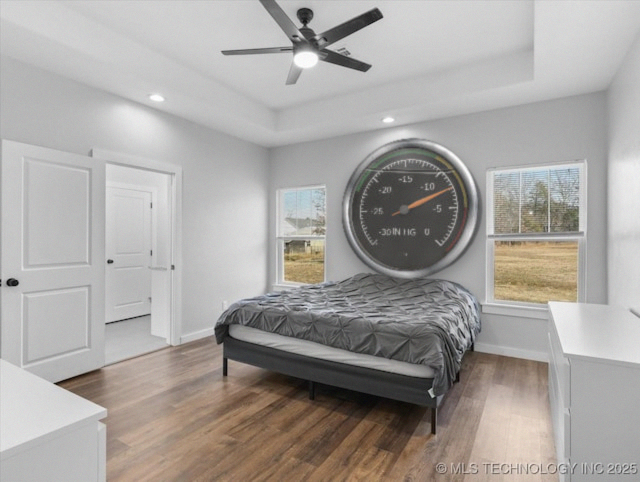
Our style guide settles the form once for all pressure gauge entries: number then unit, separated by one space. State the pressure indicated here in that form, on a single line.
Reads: -7.5 inHg
